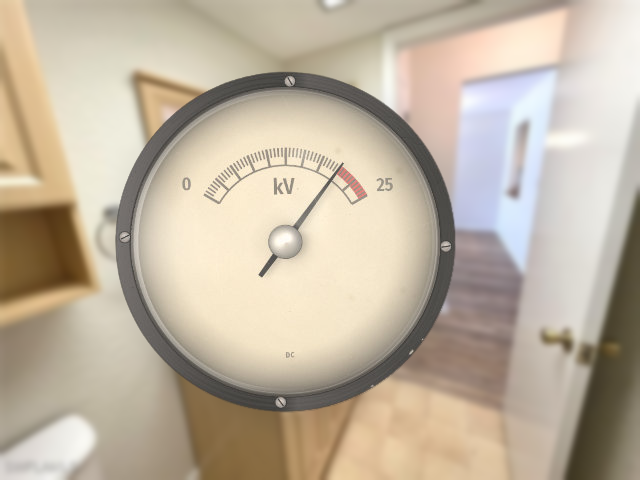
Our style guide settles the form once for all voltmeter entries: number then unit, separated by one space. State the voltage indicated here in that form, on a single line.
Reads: 20 kV
